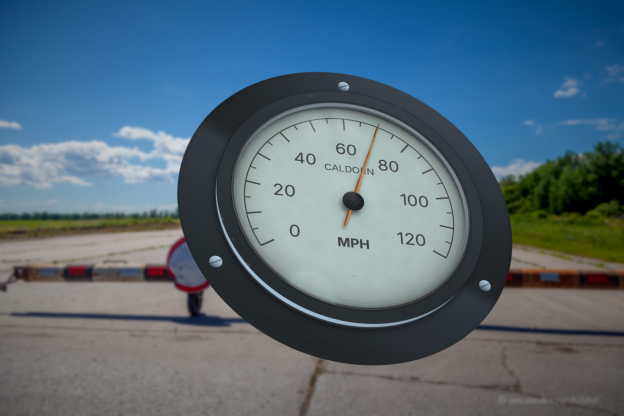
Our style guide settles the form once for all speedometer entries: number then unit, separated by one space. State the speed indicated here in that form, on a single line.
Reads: 70 mph
